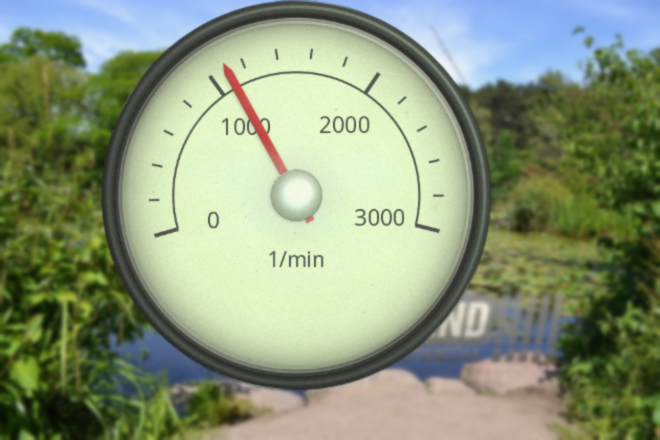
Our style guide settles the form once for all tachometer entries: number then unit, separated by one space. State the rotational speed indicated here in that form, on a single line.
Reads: 1100 rpm
